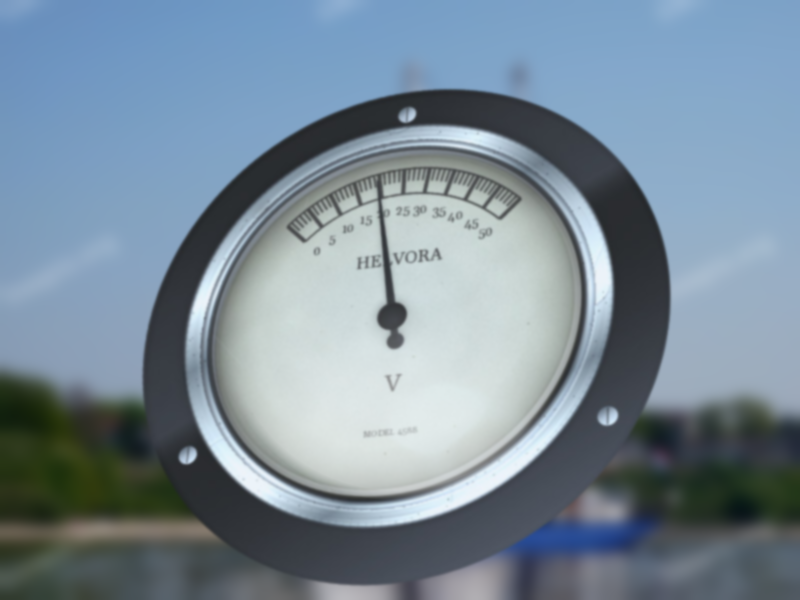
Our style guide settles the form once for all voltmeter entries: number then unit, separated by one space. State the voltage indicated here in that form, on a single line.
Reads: 20 V
